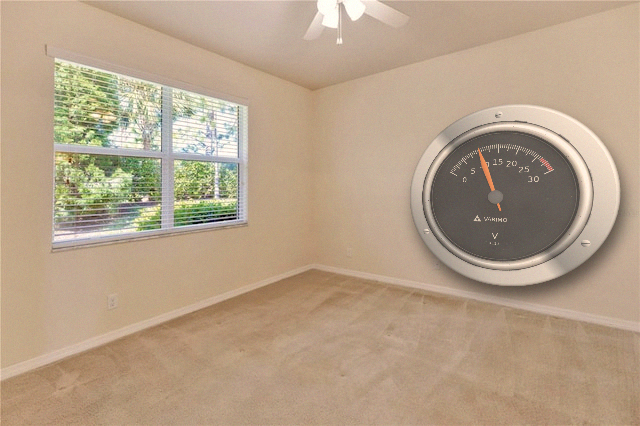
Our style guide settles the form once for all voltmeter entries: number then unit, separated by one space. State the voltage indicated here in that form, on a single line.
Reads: 10 V
